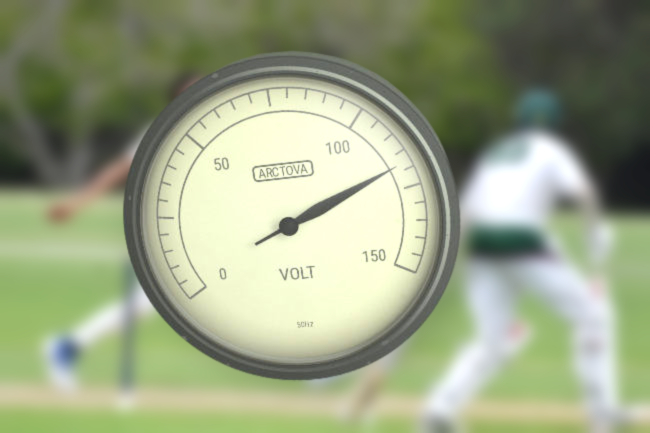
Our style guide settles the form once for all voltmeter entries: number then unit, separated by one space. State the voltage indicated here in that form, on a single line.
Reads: 117.5 V
